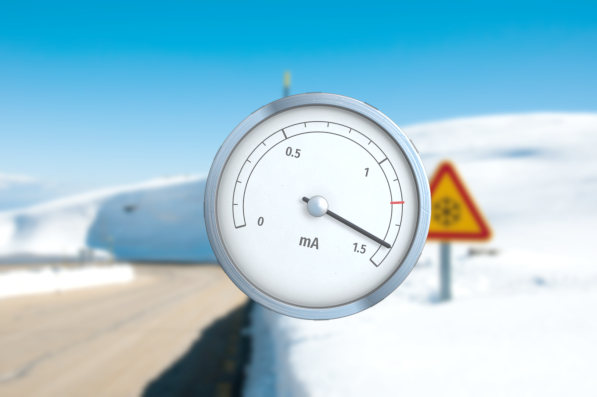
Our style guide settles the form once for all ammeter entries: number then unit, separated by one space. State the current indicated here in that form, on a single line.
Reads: 1.4 mA
